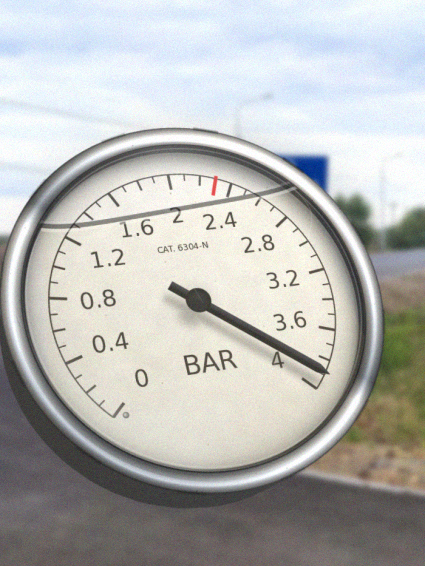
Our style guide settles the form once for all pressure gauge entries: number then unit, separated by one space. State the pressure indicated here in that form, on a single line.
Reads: 3.9 bar
